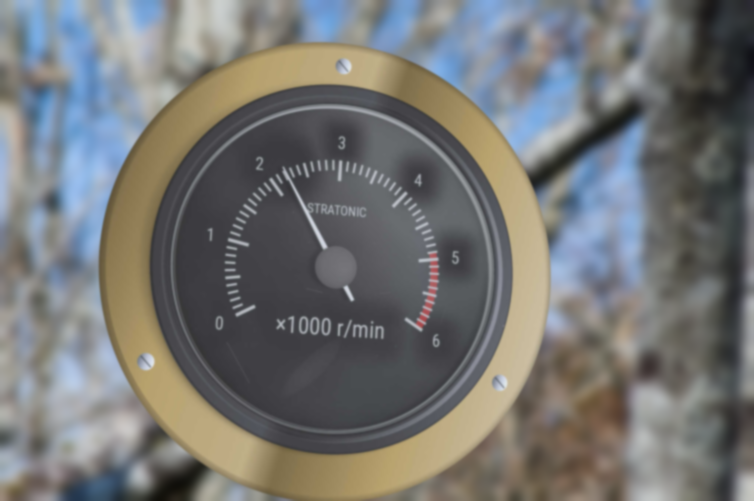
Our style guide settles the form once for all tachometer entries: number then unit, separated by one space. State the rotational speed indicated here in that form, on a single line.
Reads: 2200 rpm
